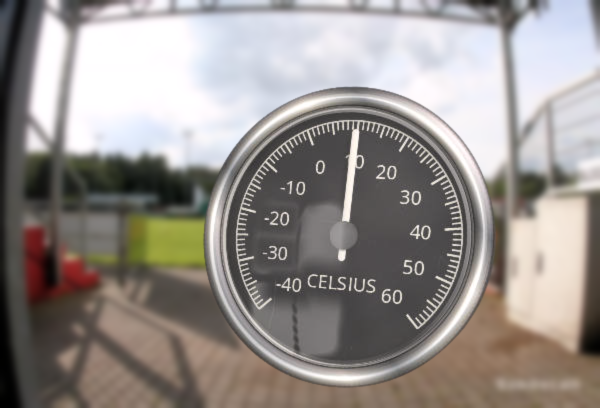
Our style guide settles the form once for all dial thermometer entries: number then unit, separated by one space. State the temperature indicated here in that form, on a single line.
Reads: 10 °C
